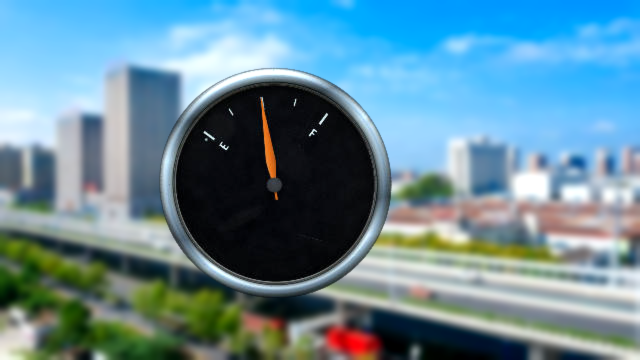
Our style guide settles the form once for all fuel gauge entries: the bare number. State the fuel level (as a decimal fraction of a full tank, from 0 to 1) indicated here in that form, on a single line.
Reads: 0.5
